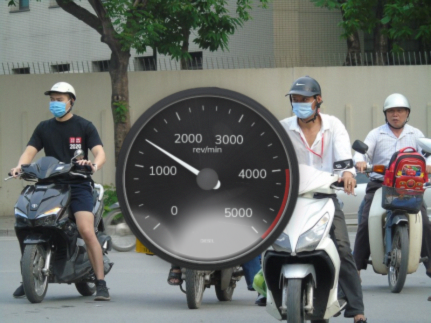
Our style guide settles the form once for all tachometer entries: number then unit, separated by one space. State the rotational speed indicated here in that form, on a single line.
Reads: 1400 rpm
